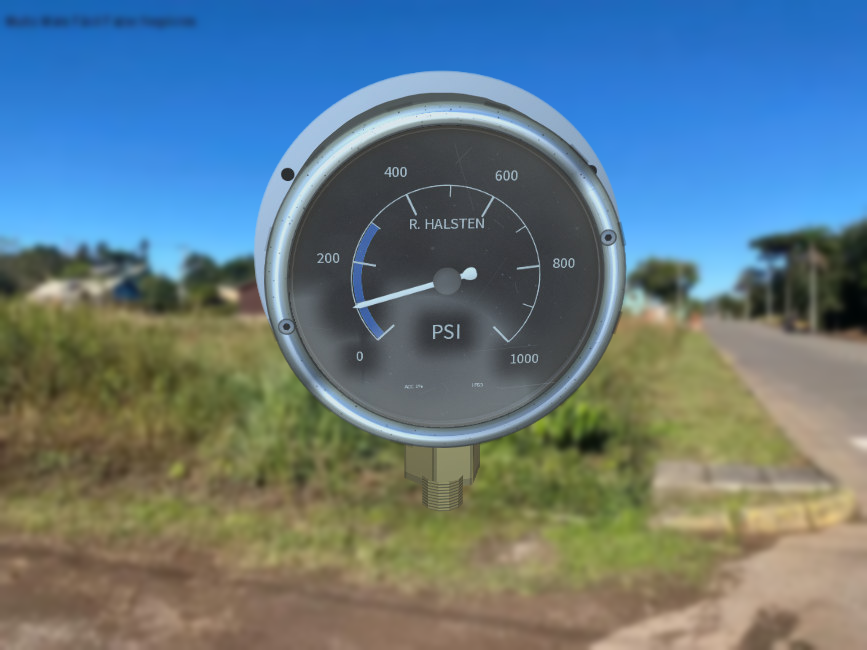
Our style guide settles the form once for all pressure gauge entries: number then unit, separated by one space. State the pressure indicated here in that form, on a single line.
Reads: 100 psi
